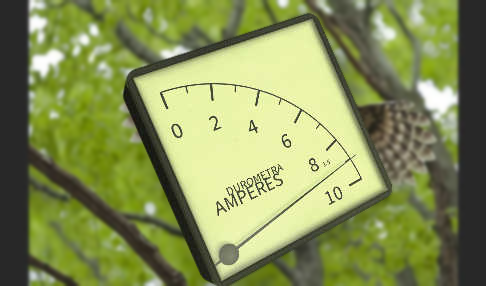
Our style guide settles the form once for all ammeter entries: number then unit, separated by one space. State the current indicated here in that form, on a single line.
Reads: 9 A
